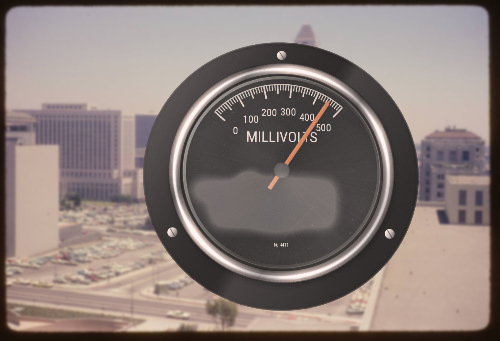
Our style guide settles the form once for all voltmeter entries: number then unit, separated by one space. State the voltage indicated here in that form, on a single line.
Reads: 450 mV
